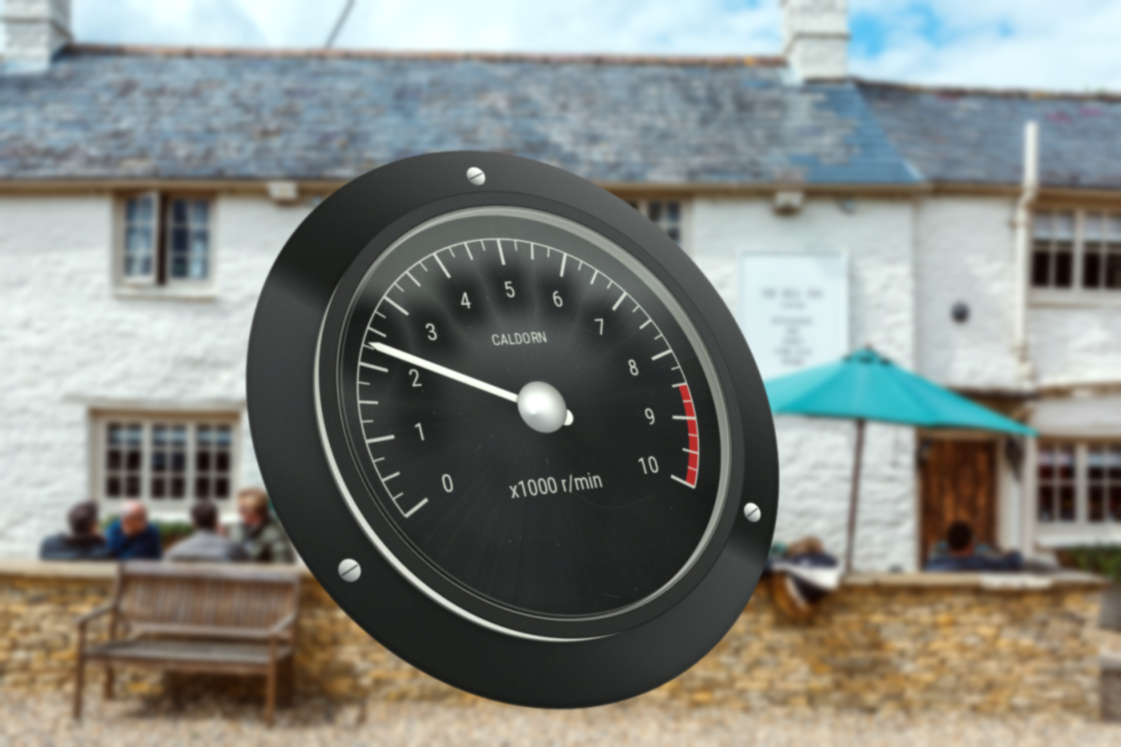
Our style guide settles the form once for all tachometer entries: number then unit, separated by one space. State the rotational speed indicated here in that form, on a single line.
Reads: 2250 rpm
